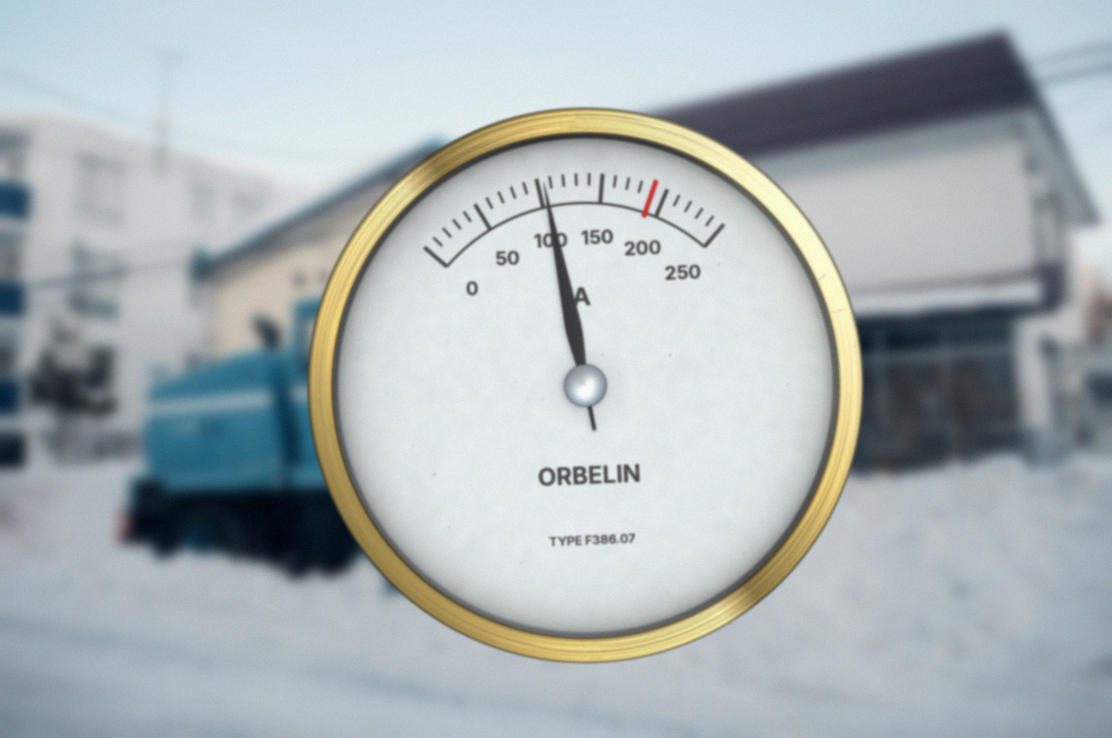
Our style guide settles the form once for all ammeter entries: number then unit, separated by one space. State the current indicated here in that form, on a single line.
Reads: 105 A
